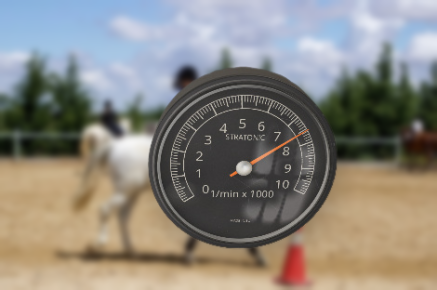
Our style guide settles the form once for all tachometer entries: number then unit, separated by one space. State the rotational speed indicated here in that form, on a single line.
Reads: 7500 rpm
